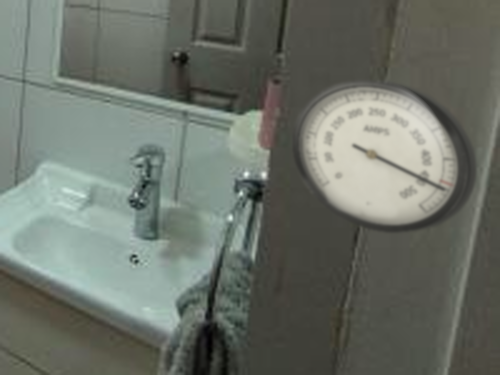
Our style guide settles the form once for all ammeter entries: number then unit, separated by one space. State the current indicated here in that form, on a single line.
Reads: 450 A
